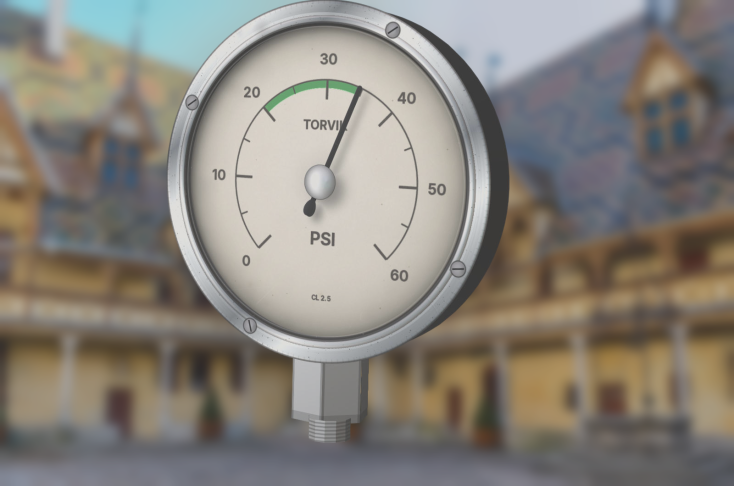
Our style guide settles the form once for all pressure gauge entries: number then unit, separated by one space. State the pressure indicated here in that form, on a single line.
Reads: 35 psi
